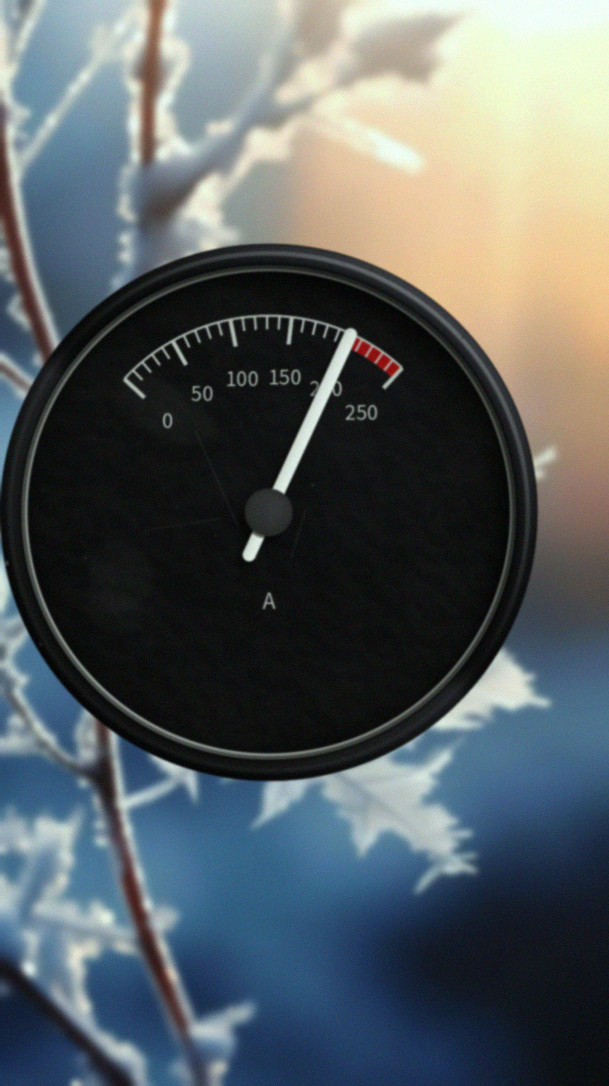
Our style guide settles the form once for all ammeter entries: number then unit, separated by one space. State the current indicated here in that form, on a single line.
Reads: 200 A
